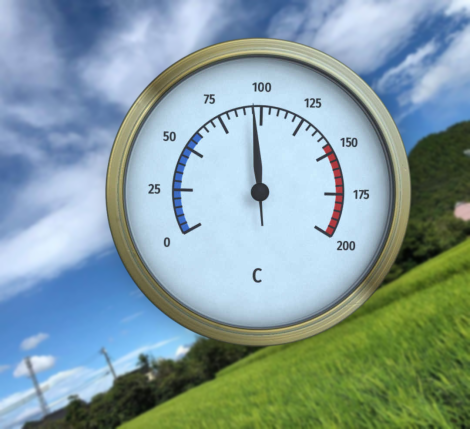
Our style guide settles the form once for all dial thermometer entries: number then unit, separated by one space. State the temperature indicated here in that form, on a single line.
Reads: 95 °C
